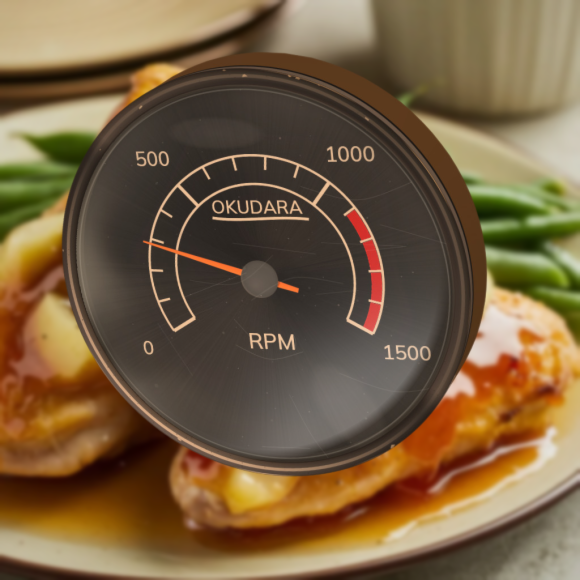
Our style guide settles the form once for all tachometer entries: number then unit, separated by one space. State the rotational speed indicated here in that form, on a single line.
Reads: 300 rpm
